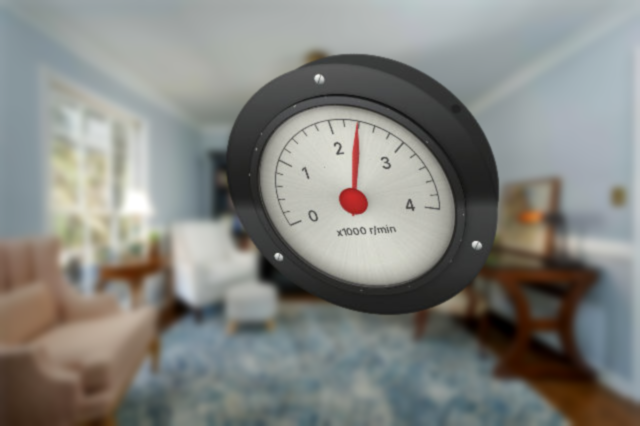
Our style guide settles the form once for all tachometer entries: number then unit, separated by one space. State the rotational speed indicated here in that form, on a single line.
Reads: 2400 rpm
